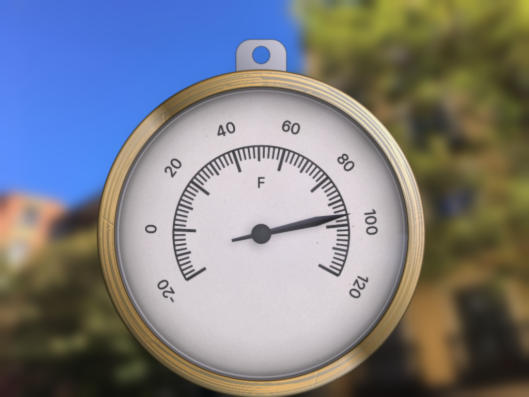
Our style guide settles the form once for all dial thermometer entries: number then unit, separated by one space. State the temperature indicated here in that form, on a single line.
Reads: 96 °F
